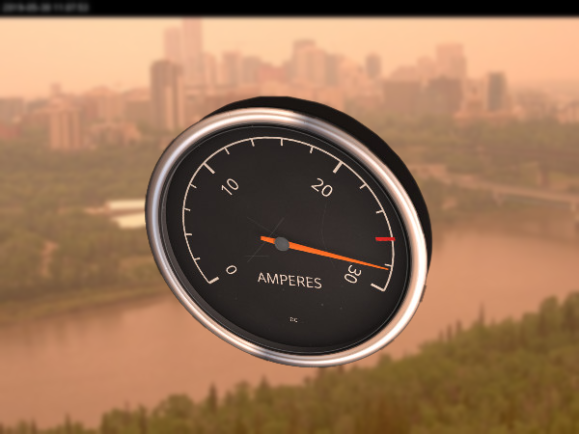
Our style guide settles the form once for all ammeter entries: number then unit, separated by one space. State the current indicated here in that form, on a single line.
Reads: 28 A
